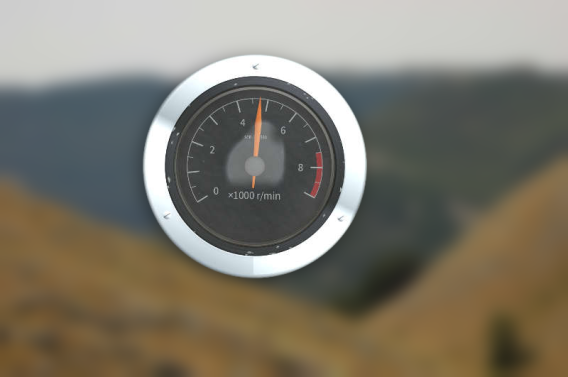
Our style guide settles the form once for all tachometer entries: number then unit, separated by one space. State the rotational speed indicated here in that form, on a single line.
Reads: 4750 rpm
